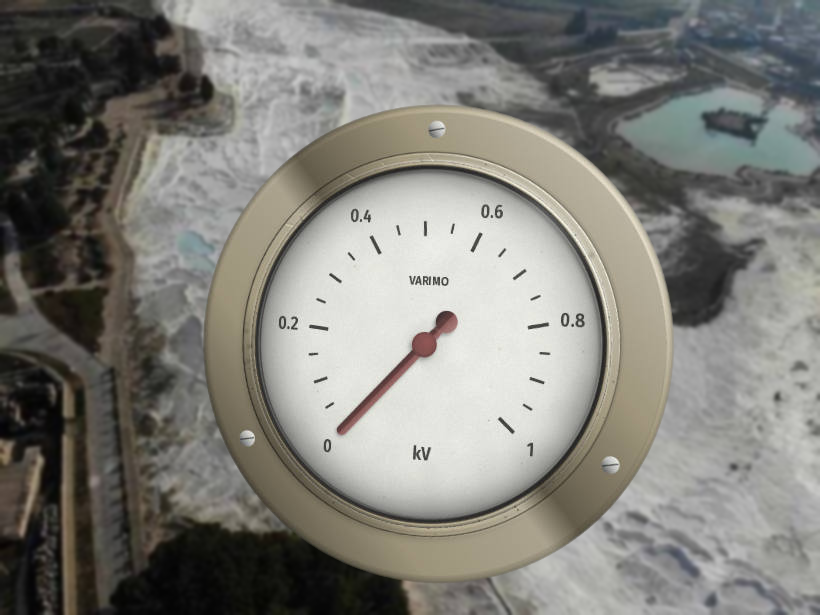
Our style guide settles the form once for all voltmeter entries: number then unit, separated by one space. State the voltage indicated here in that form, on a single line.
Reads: 0 kV
